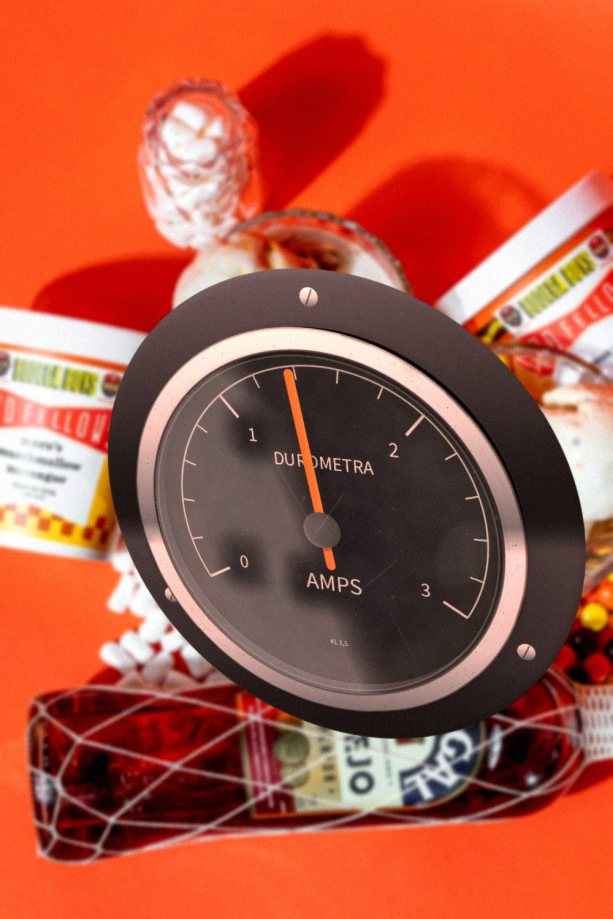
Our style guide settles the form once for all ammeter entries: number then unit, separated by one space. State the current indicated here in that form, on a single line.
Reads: 1.4 A
